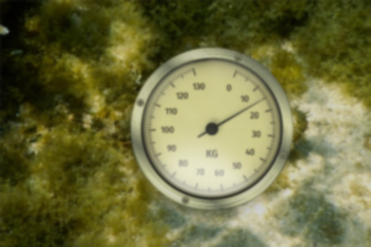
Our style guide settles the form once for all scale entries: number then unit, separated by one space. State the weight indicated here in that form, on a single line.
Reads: 15 kg
